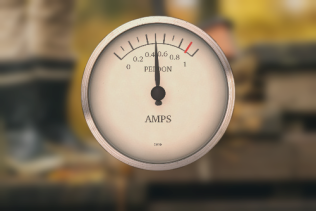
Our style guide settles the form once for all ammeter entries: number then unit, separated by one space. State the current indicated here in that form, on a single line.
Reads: 0.5 A
